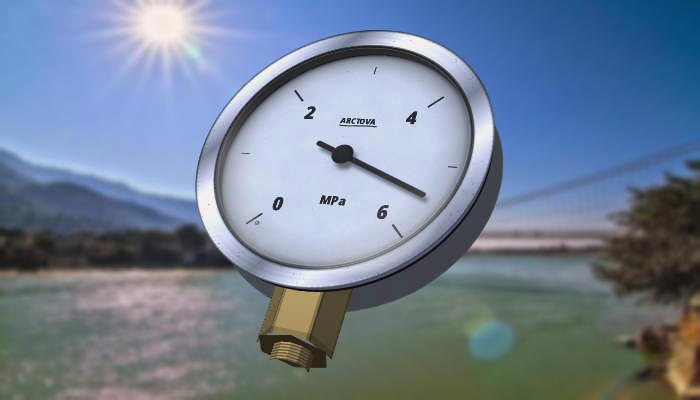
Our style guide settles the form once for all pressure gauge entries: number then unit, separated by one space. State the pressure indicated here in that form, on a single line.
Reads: 5.5 MPa
